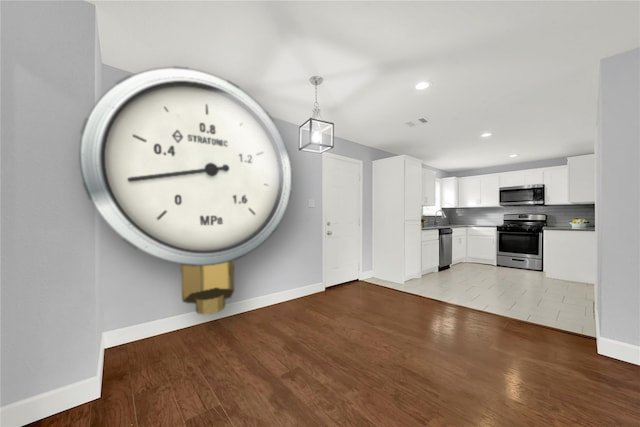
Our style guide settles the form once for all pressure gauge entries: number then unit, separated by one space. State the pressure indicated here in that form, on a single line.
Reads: 0.2 MPa
